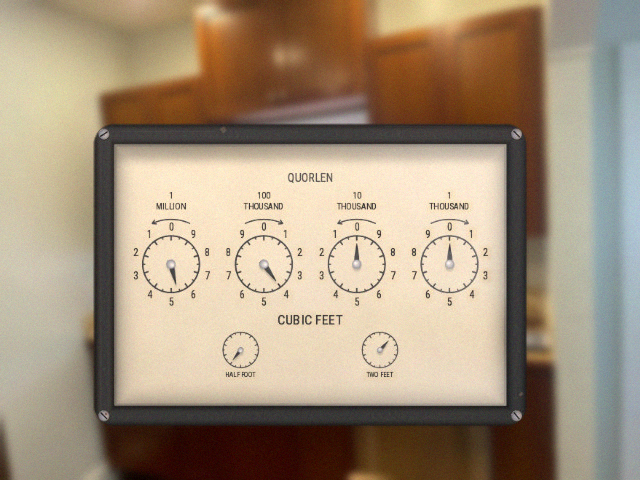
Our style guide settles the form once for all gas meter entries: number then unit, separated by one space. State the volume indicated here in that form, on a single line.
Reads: 540000 ft³
